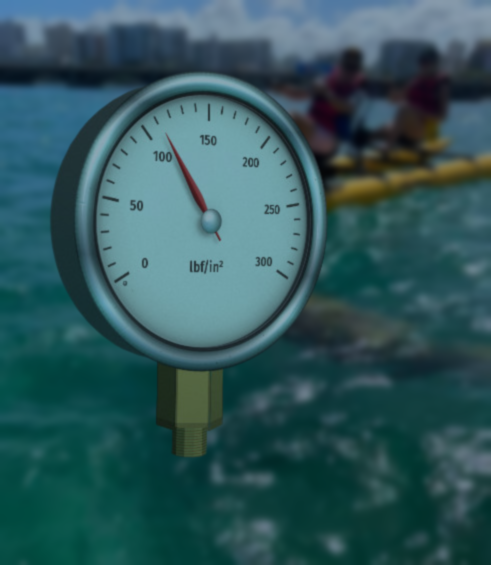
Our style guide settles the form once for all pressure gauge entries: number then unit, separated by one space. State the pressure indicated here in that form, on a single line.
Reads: 110 psi
